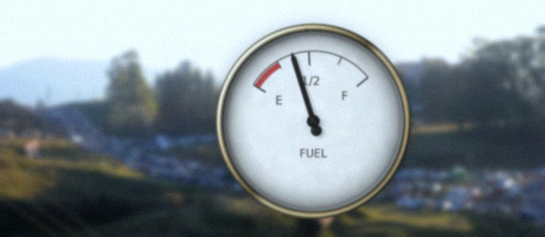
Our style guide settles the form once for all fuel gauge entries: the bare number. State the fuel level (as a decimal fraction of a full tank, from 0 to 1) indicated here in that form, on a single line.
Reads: 0.375
